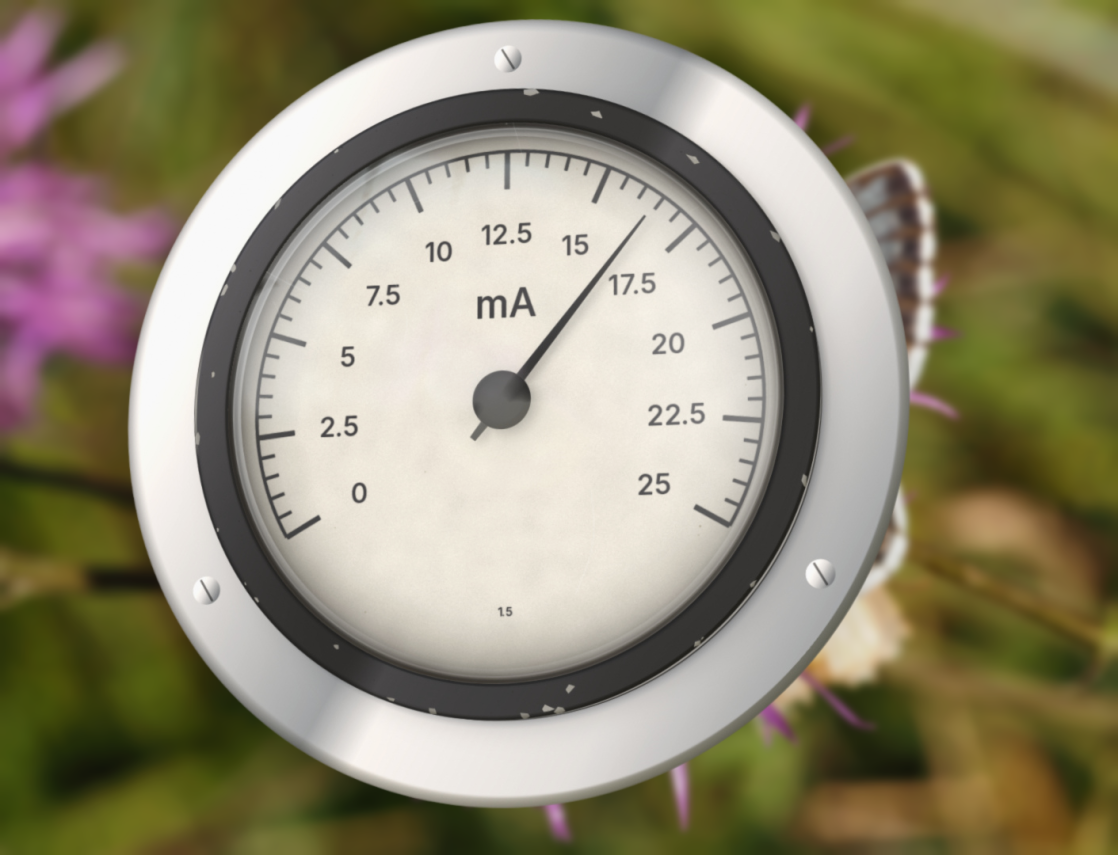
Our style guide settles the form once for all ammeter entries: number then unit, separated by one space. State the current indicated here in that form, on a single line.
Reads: 16.5 mA
